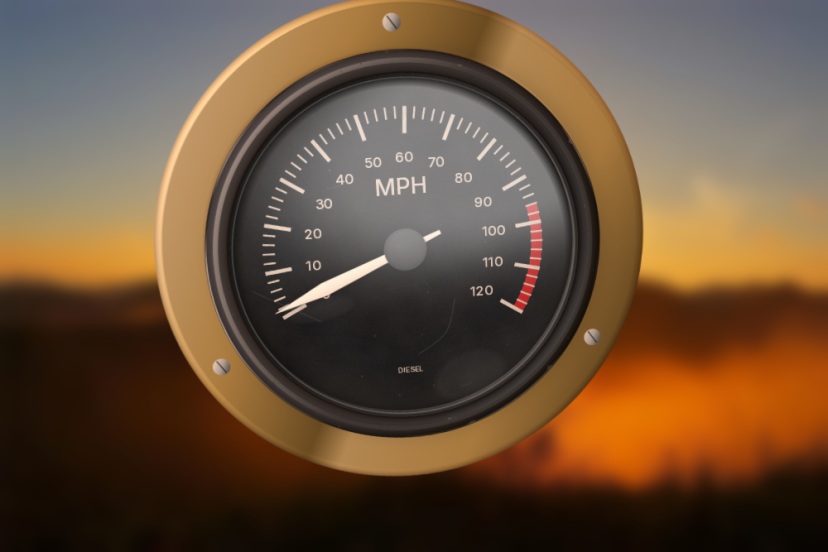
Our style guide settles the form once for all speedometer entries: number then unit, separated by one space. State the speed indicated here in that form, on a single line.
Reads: 2 mph
